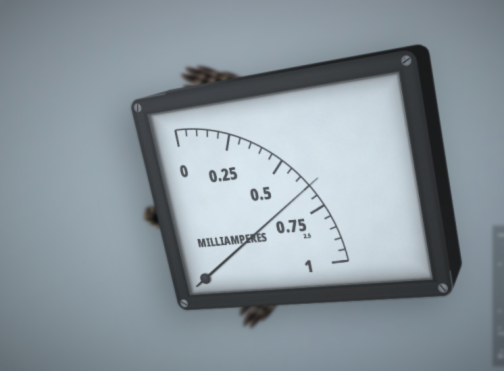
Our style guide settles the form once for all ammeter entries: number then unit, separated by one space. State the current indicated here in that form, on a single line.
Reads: 0.65 mA
